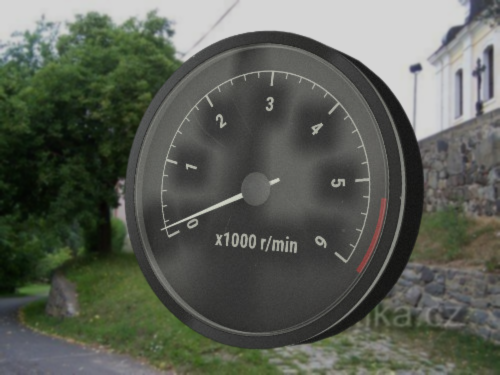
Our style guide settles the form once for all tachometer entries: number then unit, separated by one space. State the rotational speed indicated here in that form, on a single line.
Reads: 100 rpm
